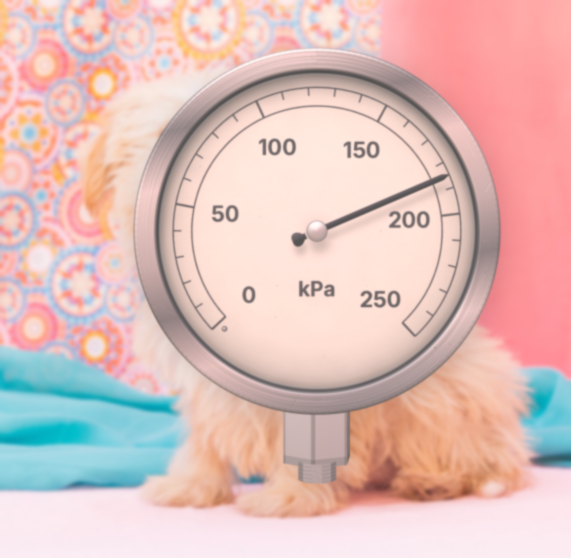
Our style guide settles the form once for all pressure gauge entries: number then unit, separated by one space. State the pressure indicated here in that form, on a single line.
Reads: 185 kPa
